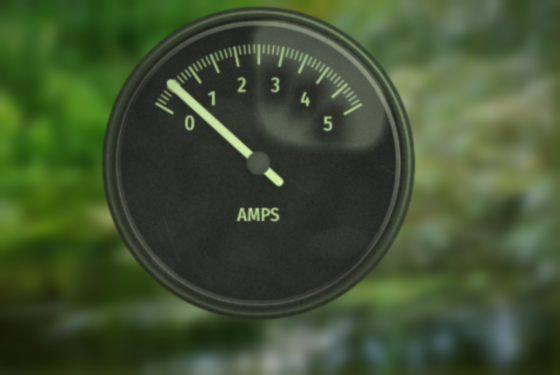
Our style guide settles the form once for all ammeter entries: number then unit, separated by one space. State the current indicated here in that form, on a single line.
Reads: 0.5 A
